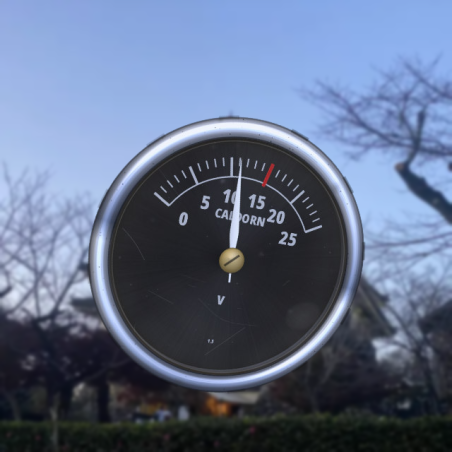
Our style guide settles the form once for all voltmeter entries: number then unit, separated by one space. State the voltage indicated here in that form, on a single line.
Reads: 11 V
